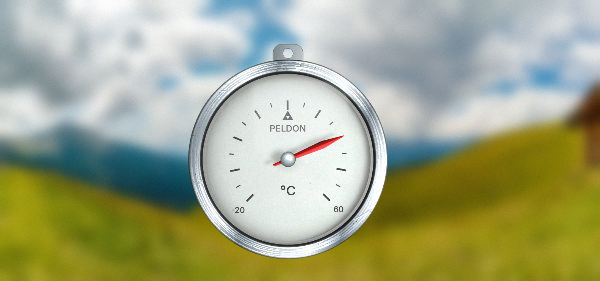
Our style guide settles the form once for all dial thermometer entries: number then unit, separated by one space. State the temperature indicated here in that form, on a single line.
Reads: 40 °C
